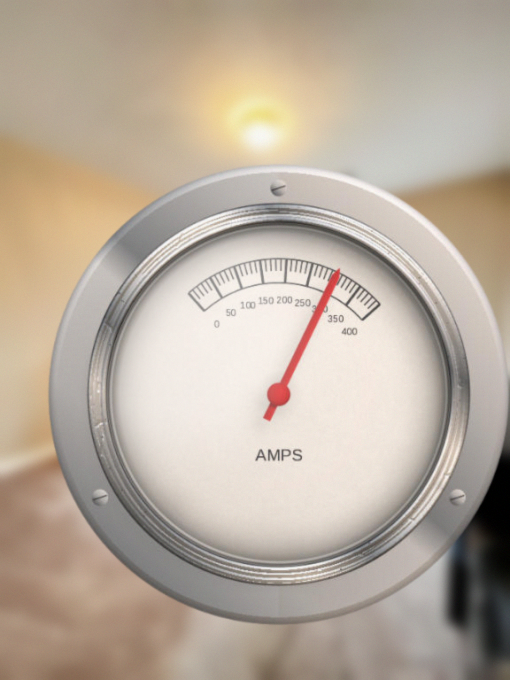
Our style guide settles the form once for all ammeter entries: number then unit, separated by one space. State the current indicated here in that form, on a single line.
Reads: 300 A
